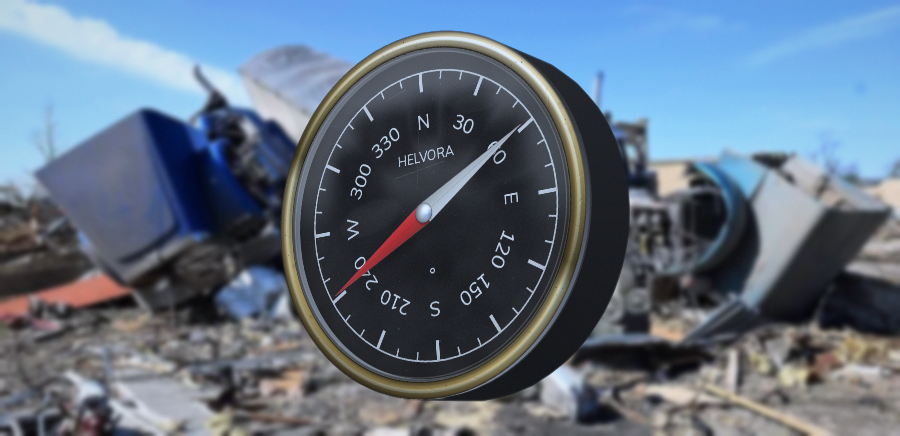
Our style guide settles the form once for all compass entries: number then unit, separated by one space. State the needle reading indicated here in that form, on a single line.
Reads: 240 °
